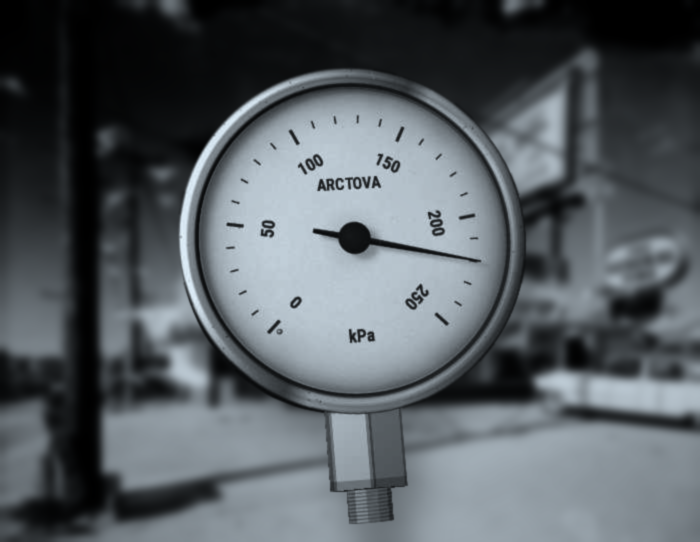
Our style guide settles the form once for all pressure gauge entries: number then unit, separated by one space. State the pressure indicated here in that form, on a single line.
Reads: 220 kPa
